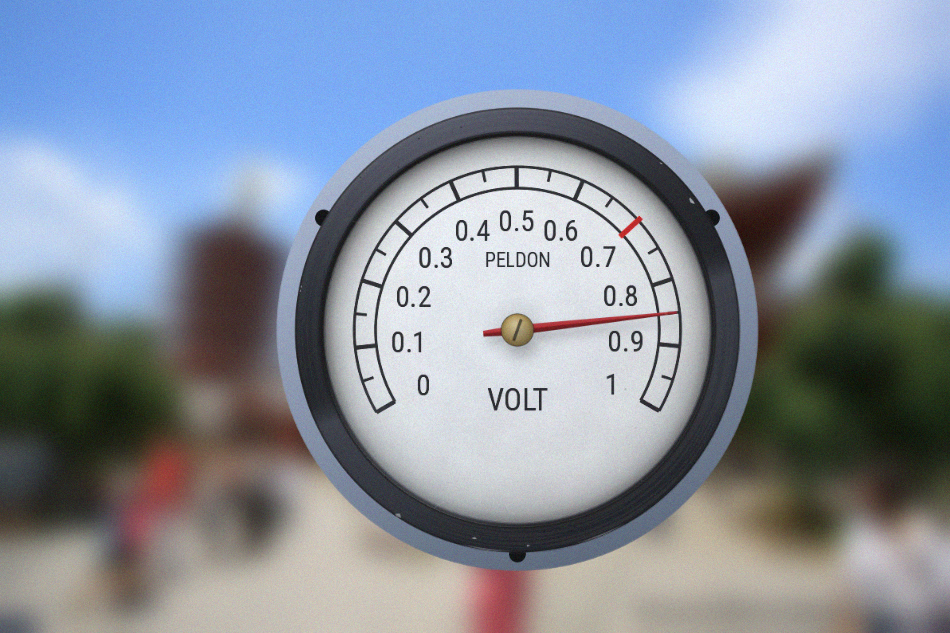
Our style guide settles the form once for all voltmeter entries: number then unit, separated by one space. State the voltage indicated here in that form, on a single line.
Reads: 0.85 V
